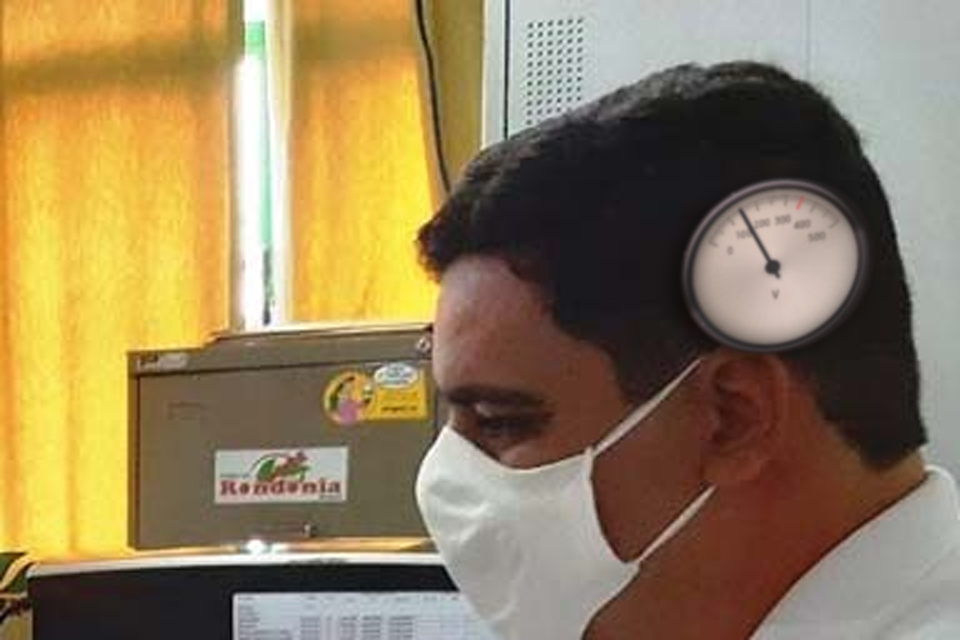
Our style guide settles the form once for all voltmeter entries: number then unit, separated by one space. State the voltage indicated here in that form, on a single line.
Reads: 150 V
